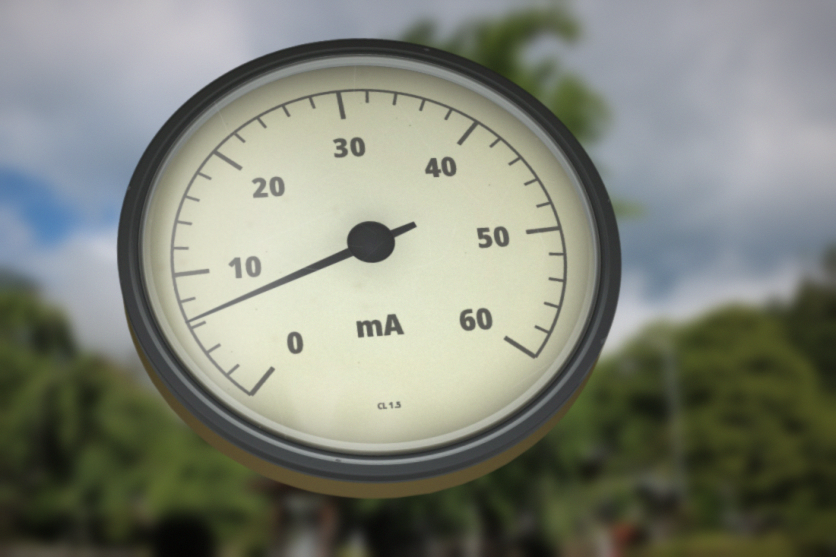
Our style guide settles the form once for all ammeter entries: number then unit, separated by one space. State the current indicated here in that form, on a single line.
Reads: 6 mA
